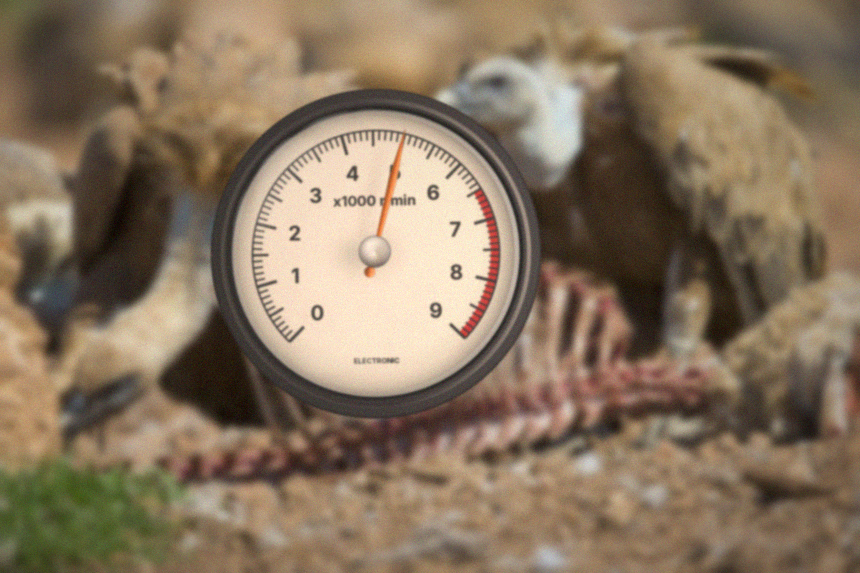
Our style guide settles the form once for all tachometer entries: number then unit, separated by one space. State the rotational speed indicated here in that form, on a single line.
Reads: 5000 rpm
